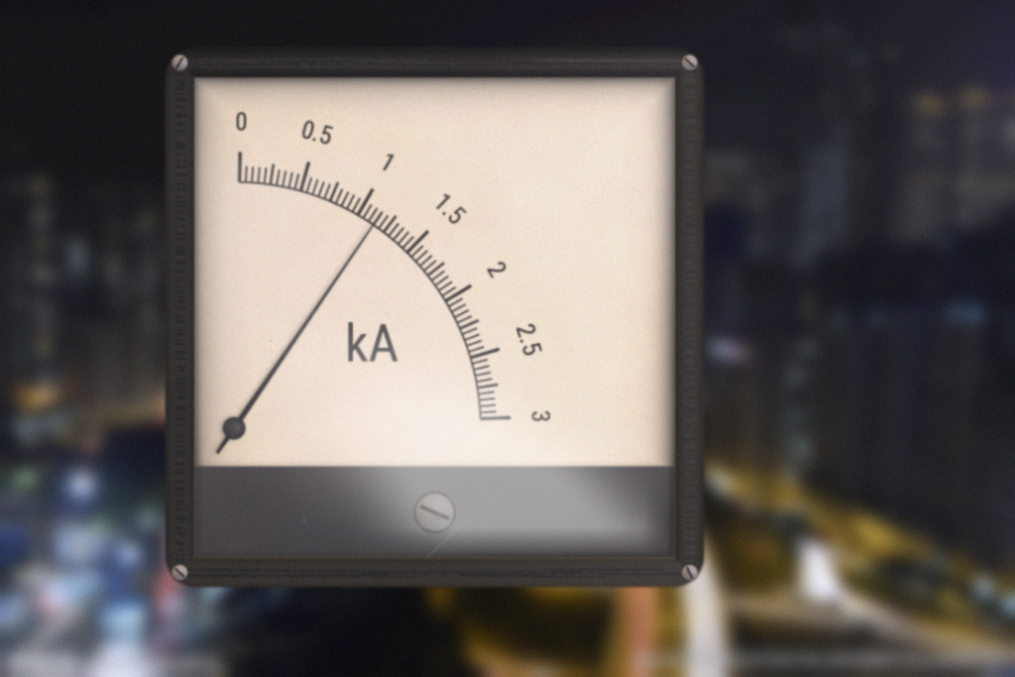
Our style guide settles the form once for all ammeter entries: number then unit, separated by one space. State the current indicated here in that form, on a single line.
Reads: 1.15 kA
